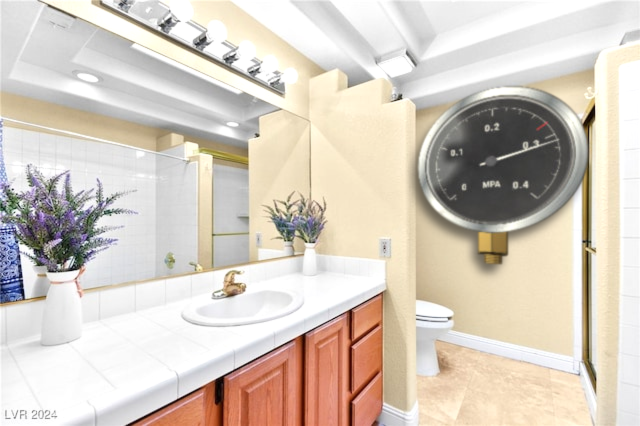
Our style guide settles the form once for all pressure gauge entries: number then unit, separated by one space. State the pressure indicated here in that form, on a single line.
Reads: 0.31 MPa
